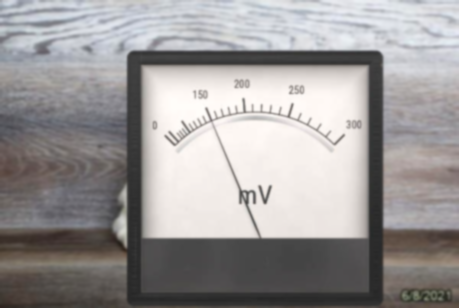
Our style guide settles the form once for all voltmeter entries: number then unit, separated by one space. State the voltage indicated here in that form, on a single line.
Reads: 150 mV
